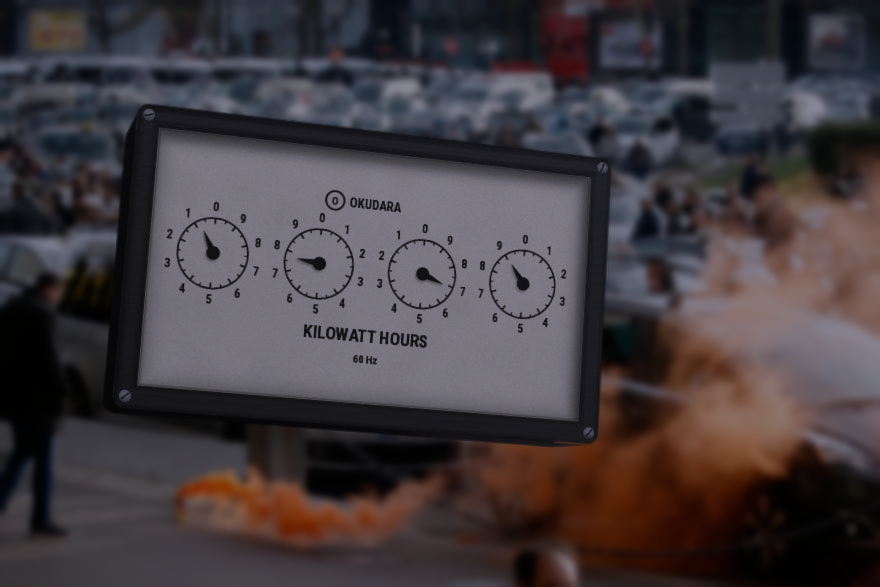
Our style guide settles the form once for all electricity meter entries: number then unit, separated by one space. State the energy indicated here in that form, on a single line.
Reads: 769 kWh
